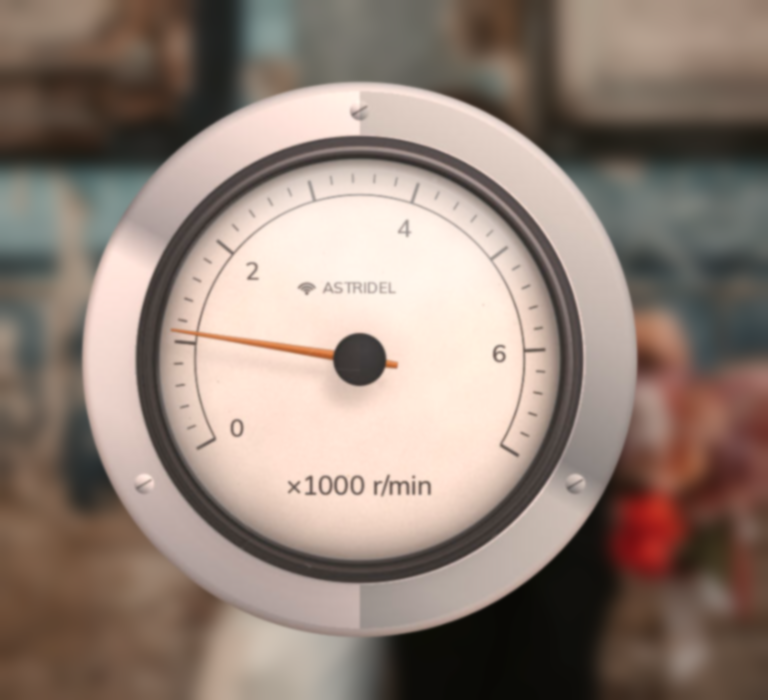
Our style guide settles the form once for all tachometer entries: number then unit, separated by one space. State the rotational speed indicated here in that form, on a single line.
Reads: 1100 rpm
